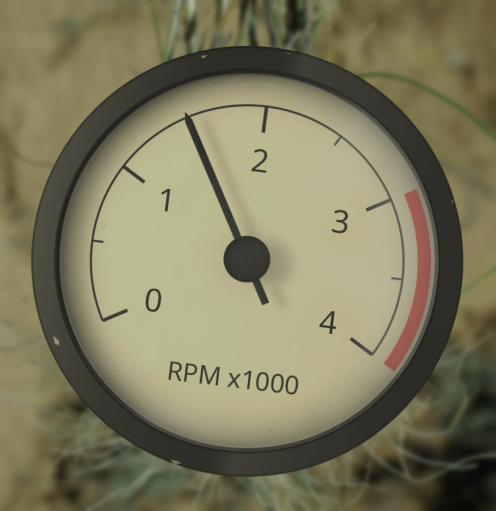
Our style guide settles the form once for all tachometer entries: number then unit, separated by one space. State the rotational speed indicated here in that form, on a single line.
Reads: 1500 rpm
